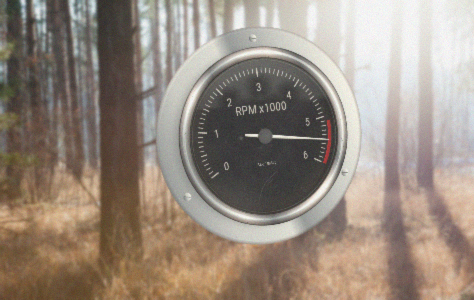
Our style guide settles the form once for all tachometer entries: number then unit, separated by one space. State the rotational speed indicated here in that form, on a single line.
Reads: 5500 rpm
